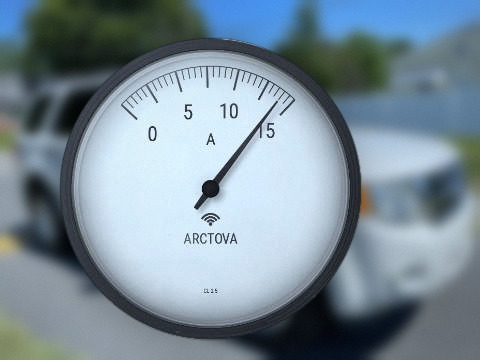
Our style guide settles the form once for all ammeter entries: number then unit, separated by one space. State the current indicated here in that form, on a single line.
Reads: 14 A
